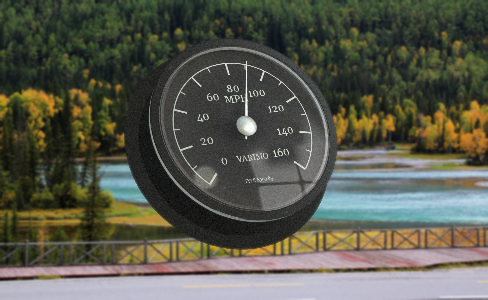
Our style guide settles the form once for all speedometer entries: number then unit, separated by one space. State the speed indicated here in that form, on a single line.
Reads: 90 mph
